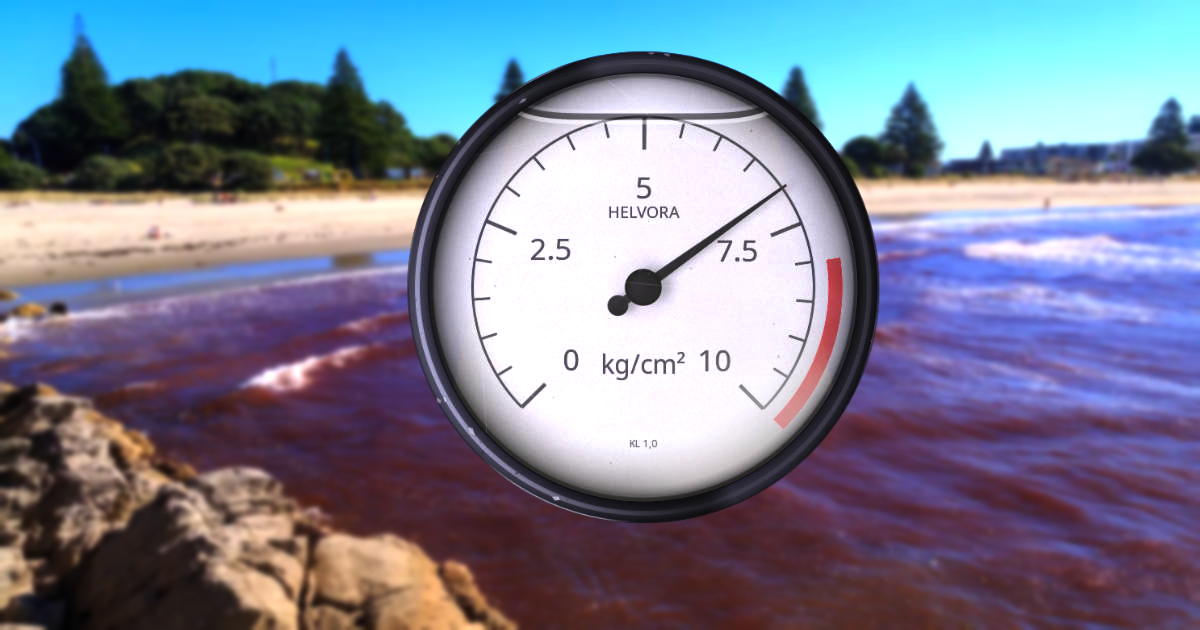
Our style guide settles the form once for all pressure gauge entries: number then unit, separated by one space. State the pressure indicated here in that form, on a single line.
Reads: 7 kg/cm²
